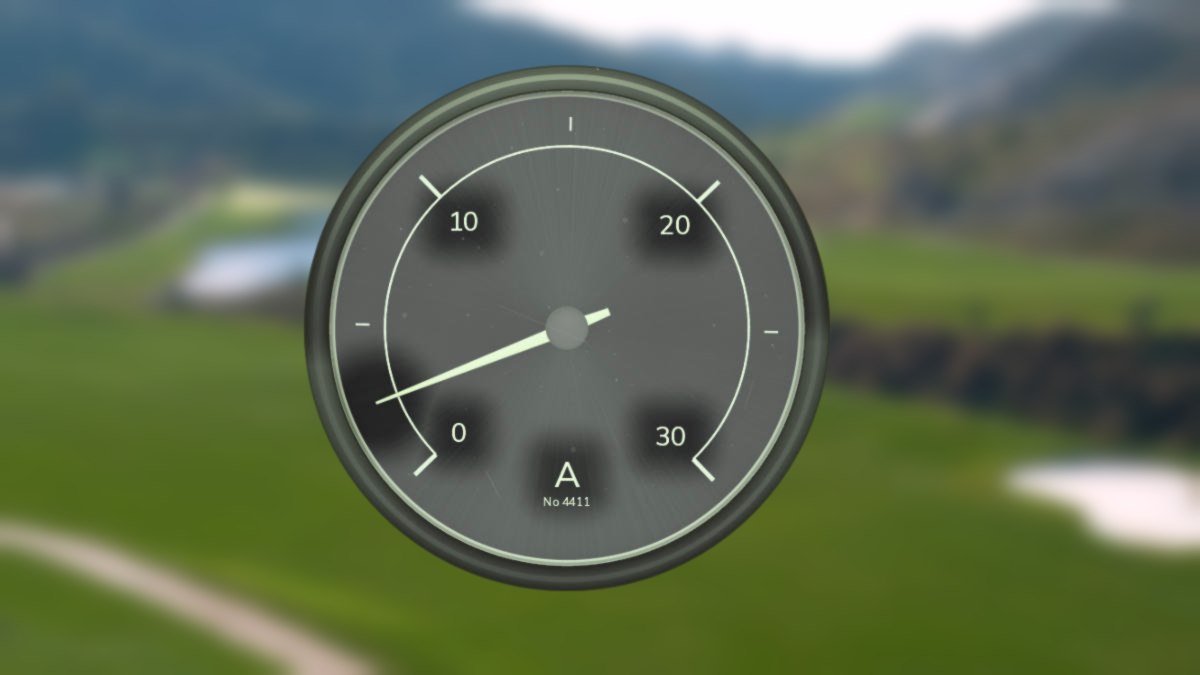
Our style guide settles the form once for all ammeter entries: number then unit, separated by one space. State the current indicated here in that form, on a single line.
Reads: 2.5 A
